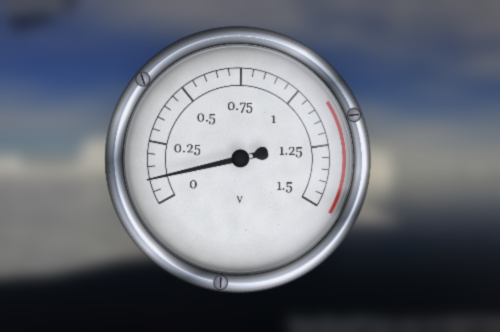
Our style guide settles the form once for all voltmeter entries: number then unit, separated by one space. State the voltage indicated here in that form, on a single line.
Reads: 0.1 V
